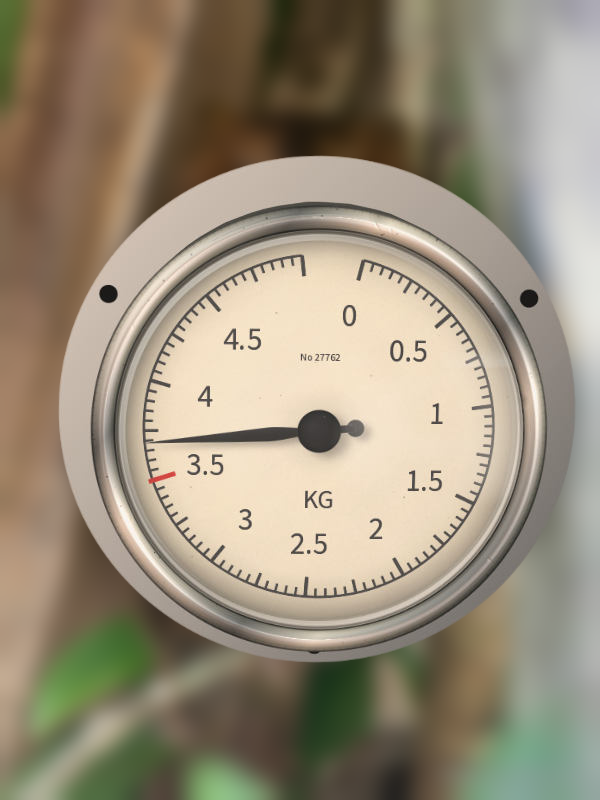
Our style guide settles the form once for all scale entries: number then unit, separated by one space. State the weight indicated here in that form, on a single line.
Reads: 3.7 kg
